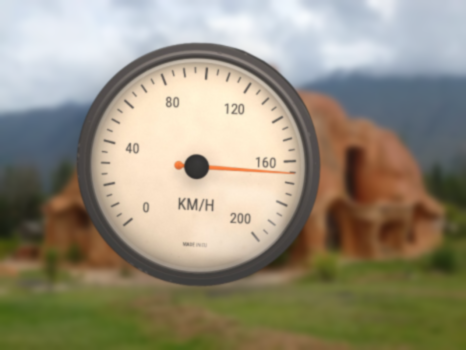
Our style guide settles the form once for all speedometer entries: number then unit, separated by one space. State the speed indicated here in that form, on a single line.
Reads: 165 km/h
